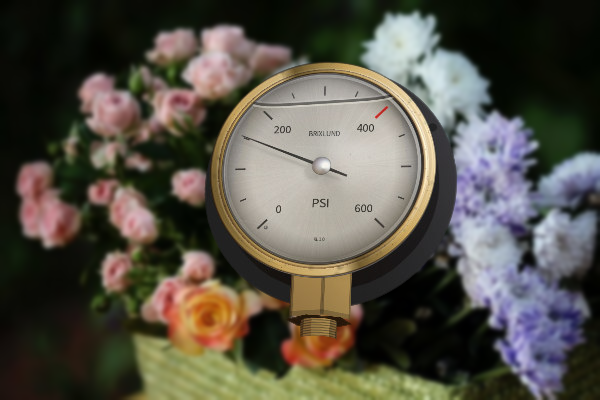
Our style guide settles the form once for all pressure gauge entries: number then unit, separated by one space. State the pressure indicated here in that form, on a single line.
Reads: 150 psi
